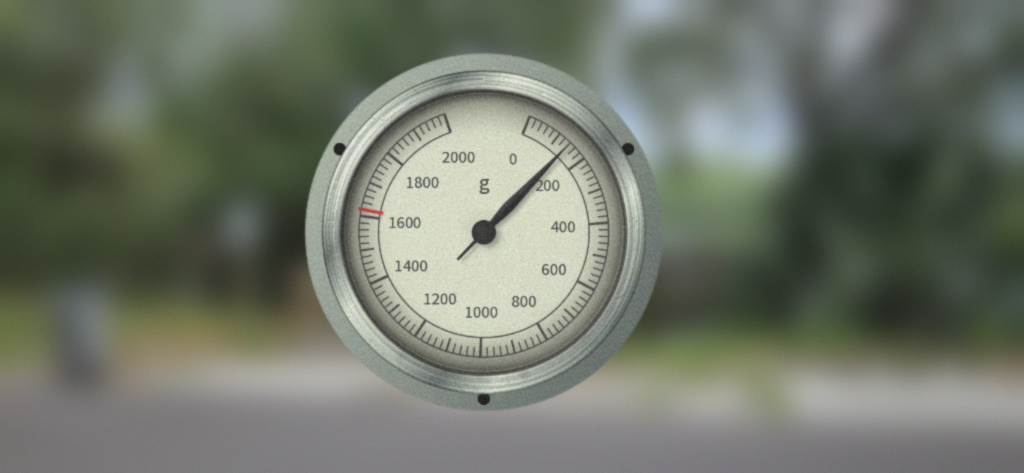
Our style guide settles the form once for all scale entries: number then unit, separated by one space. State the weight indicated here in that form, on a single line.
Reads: 140 g
